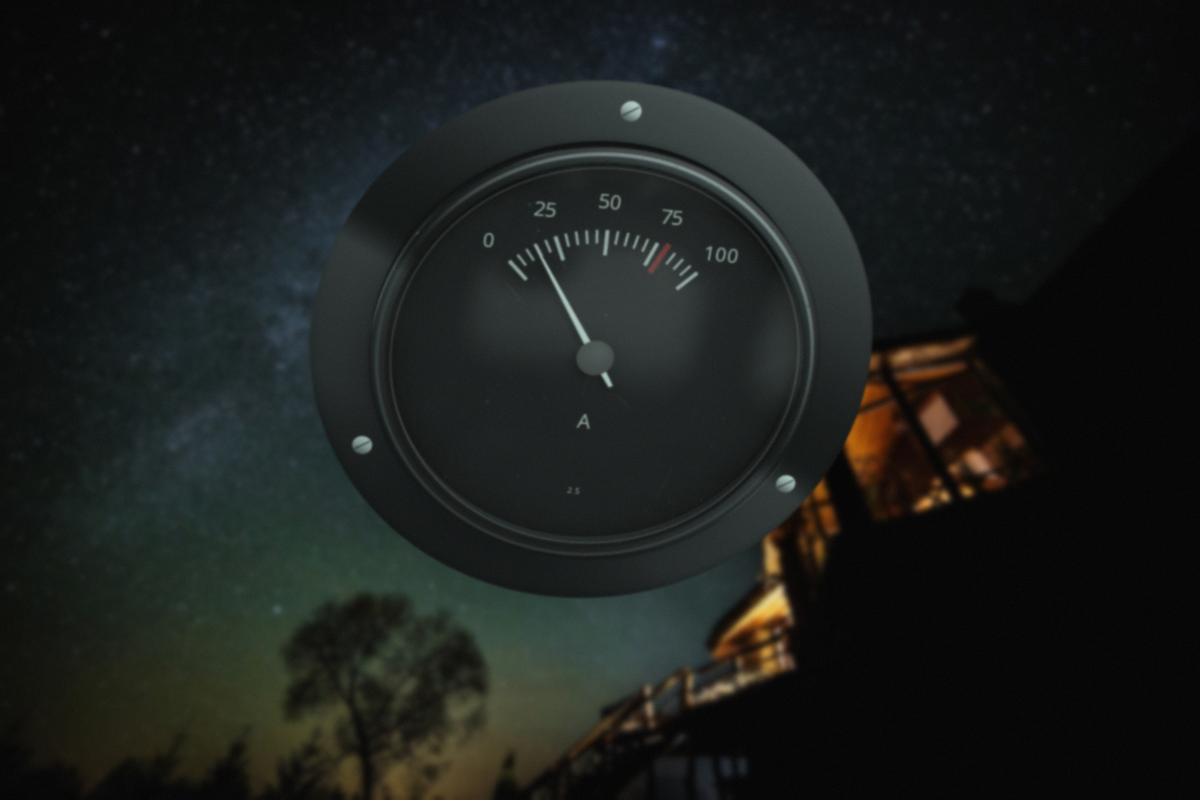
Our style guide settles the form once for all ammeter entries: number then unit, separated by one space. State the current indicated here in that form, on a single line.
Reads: 15 A
